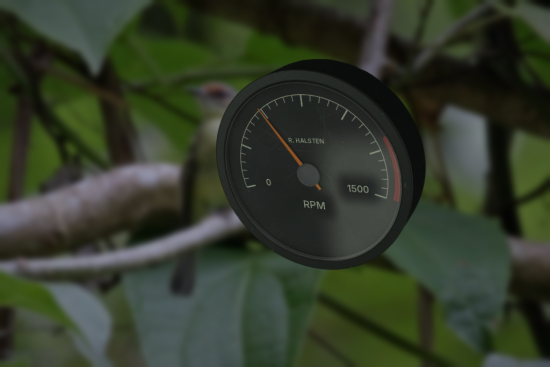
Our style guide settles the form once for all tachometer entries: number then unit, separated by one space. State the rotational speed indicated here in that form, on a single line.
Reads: 500 rpm
